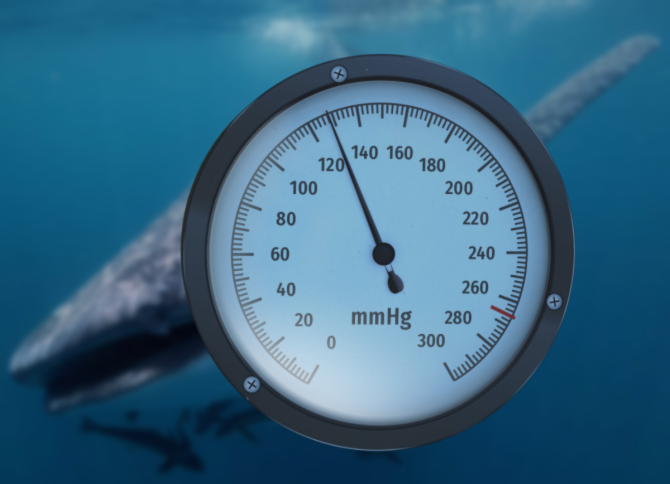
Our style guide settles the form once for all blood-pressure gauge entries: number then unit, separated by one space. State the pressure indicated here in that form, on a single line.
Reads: 128 mmHg
